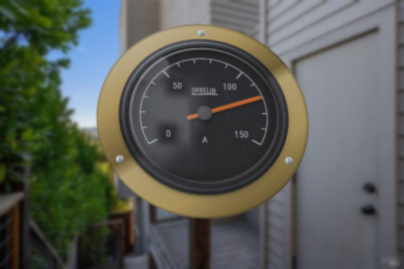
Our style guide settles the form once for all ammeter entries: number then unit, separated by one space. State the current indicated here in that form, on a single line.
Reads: 120 A
